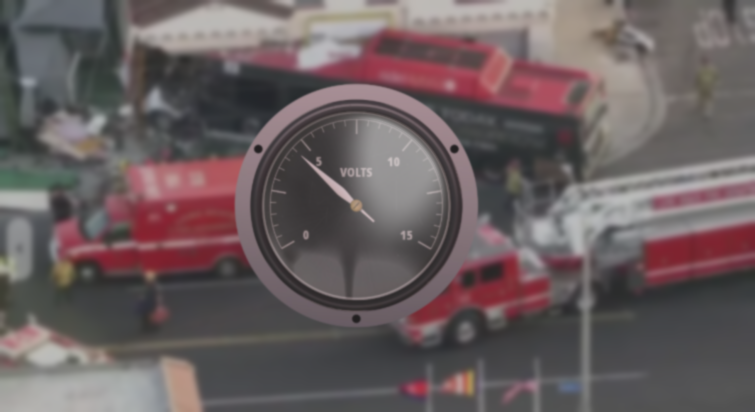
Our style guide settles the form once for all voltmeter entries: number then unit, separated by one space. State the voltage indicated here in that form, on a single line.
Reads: 4.5 V
